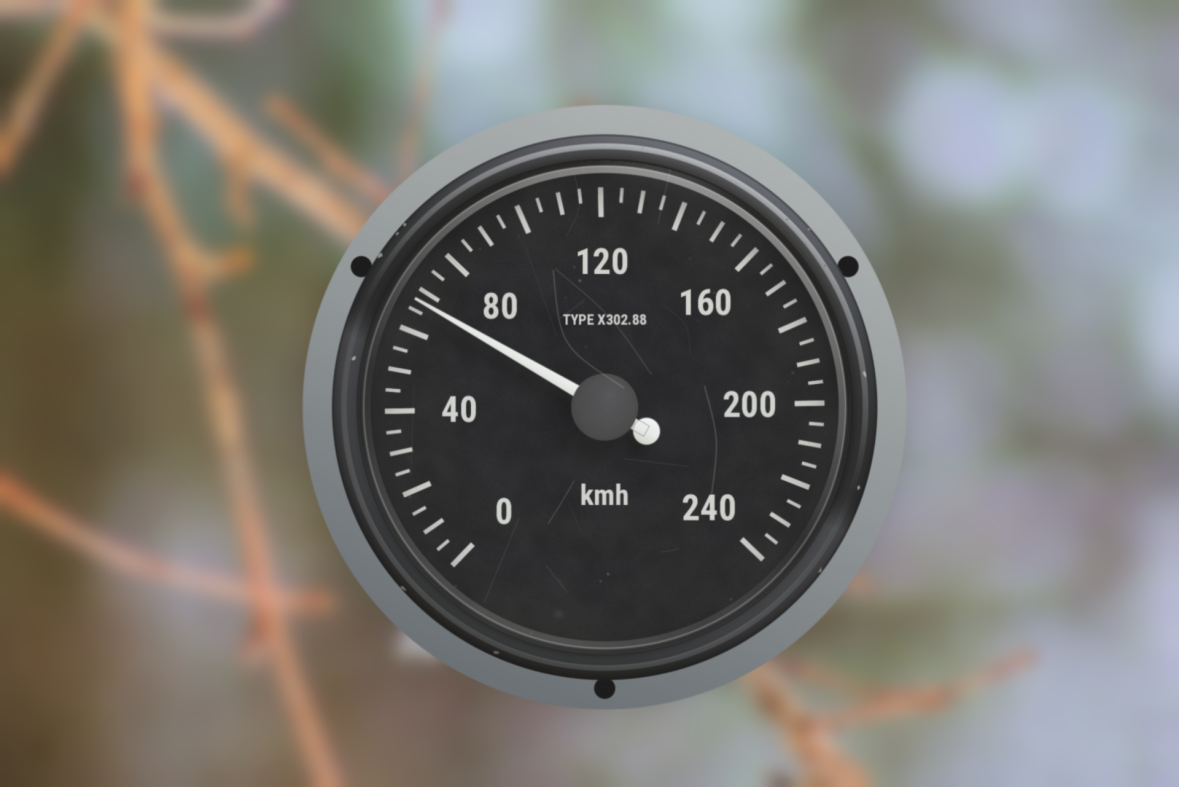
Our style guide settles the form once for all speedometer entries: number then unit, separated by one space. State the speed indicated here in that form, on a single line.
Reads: 67.5 km/h
